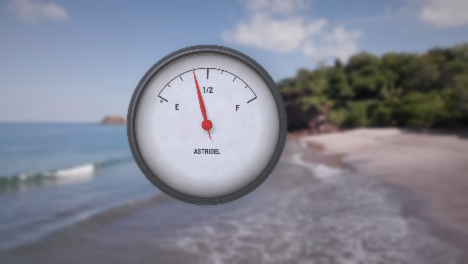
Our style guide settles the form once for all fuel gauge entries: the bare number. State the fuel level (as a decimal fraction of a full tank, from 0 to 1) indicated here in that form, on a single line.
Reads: 0.375
